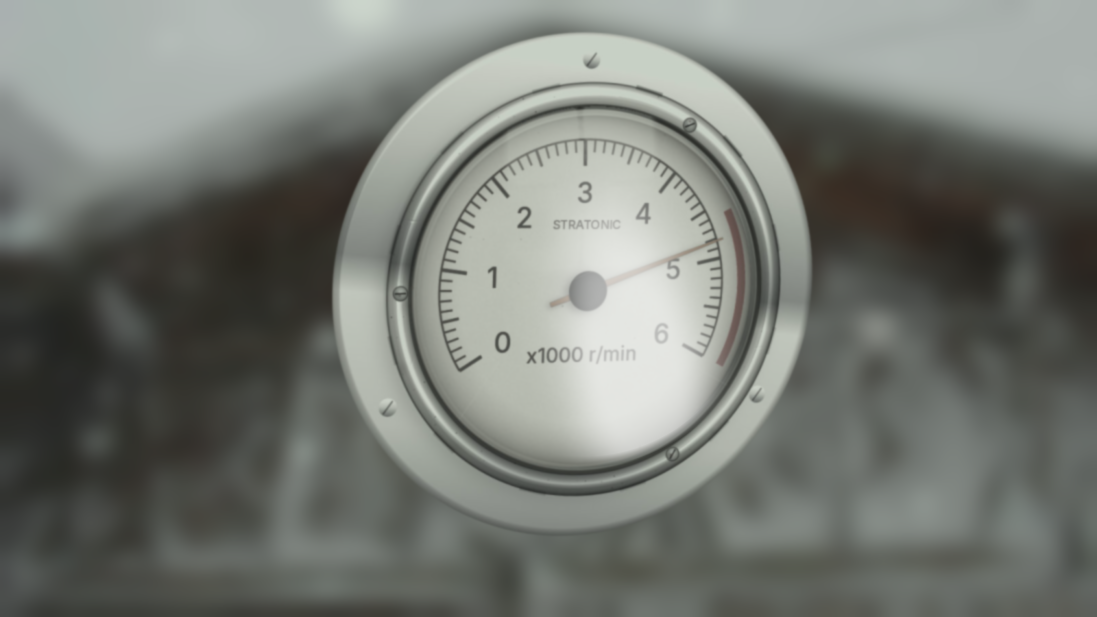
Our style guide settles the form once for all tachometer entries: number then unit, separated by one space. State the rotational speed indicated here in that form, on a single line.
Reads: 4800 rpm
